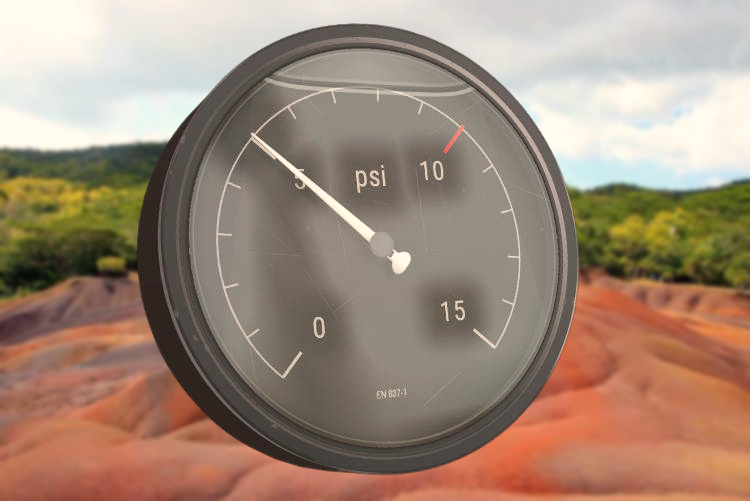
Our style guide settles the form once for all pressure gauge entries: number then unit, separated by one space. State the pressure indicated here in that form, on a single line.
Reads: 5 psi
